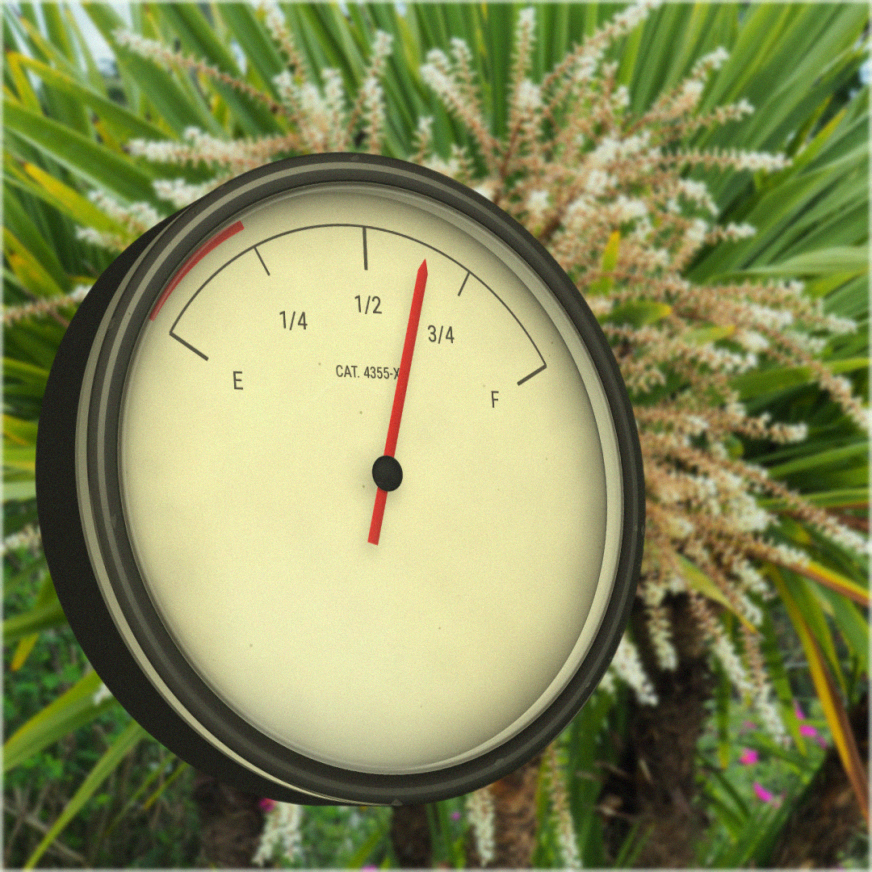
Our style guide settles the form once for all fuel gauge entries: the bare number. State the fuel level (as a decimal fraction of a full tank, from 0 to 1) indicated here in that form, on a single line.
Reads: 0.625
